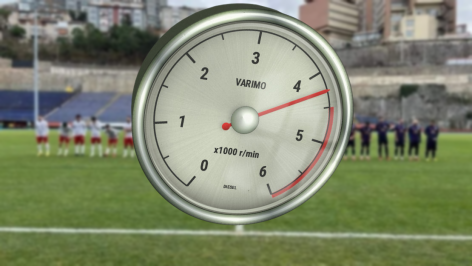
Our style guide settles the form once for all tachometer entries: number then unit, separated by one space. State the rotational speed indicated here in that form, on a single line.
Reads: 4250 rpm
